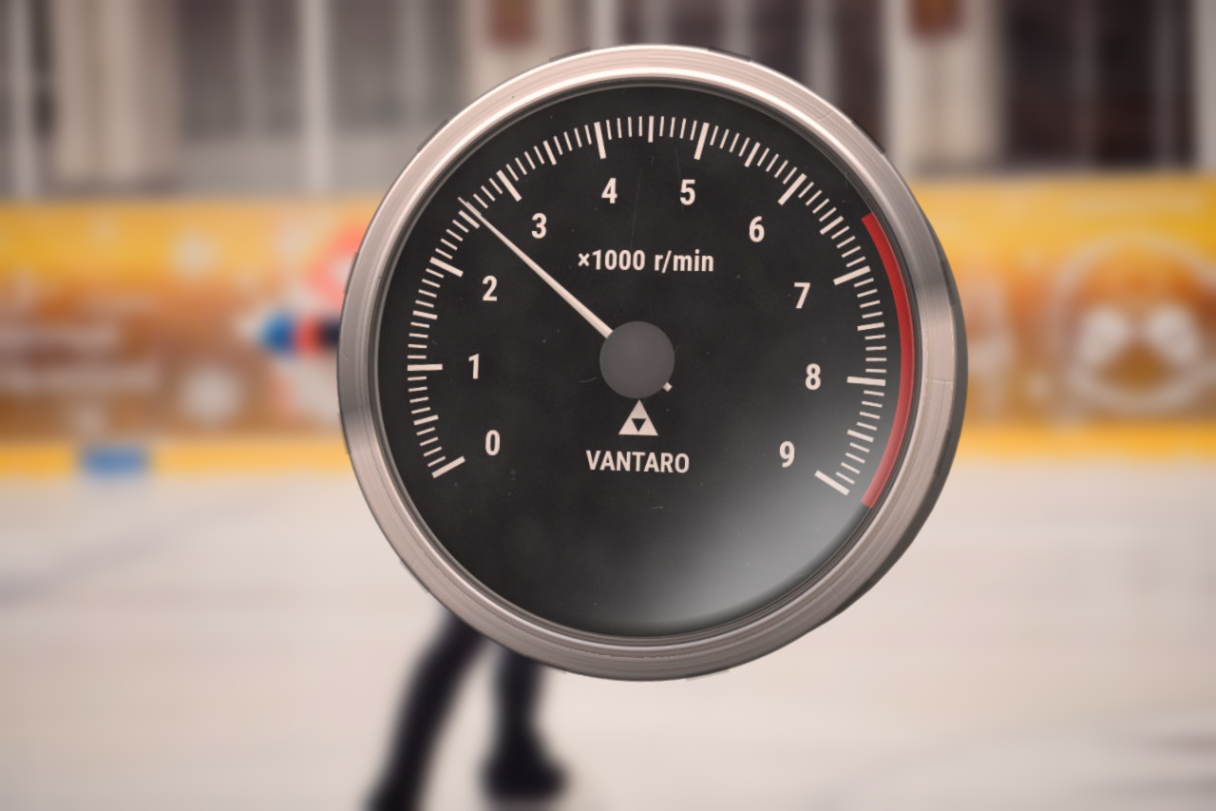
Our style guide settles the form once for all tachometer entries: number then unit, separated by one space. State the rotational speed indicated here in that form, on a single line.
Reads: 2600 rpm
